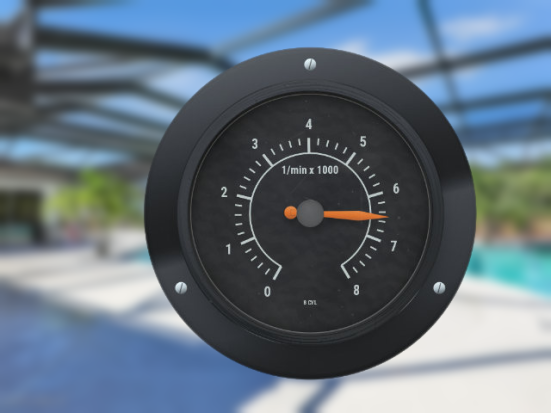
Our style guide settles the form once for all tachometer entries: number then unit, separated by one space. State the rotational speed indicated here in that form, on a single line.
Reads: 6500 rpm
